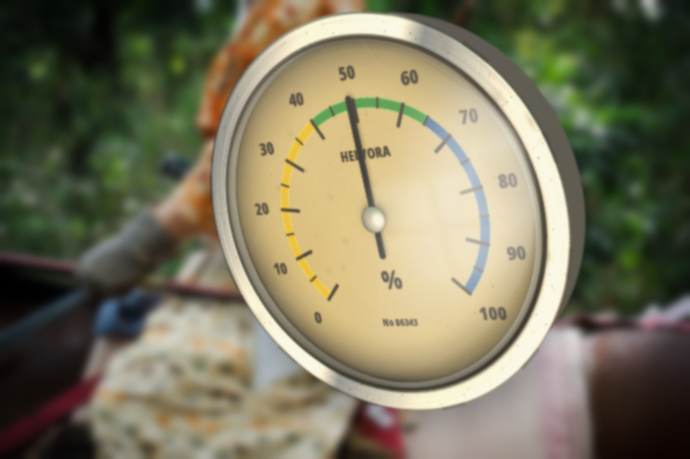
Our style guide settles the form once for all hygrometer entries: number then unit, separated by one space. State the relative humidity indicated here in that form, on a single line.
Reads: 50 %
